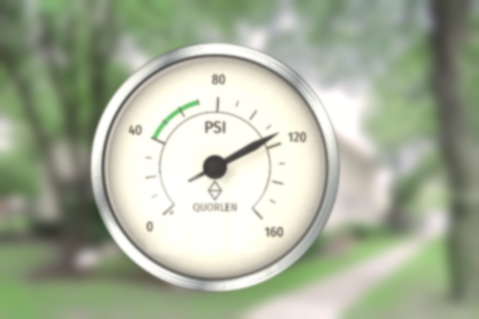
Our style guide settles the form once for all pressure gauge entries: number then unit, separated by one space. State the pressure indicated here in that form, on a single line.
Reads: 115 psi
